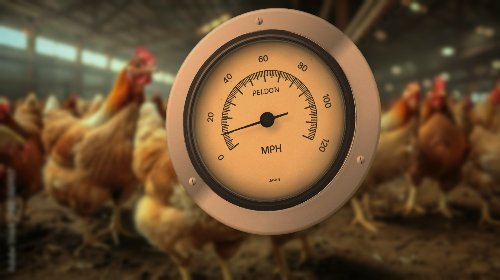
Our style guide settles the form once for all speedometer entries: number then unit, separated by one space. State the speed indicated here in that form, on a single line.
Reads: 10 mph
